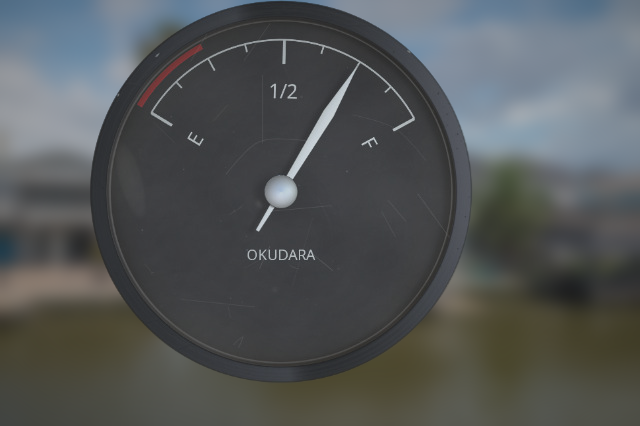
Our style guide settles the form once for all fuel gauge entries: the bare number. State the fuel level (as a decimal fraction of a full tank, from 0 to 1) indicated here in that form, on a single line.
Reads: 0.75
